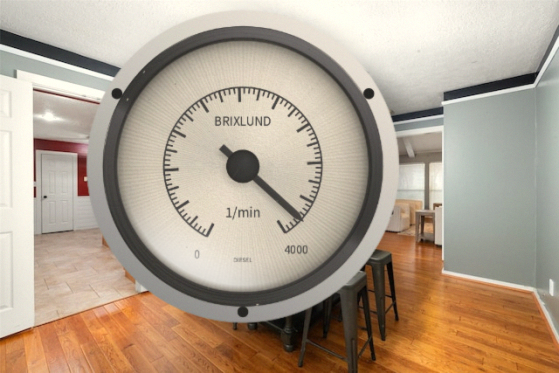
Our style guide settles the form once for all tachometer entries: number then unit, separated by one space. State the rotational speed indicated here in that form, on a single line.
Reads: 3800 rpm
